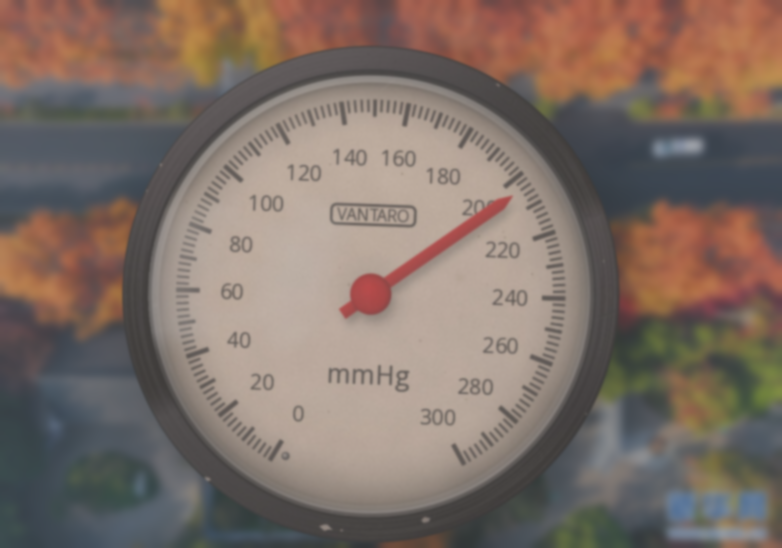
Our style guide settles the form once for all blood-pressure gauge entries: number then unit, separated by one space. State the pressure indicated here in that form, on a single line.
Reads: 204 mmHg
